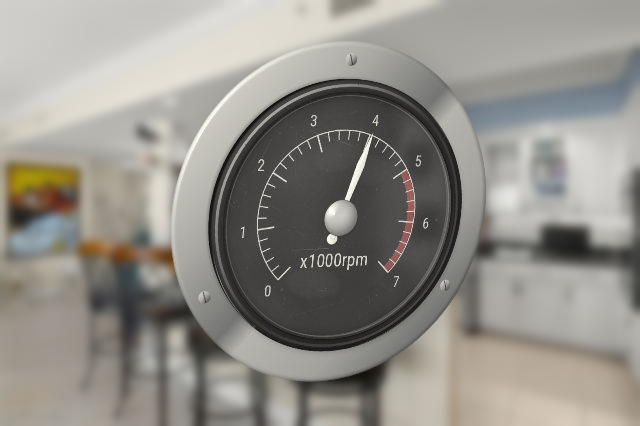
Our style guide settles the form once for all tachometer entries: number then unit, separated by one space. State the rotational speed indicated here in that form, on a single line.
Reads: 4000 rpm
